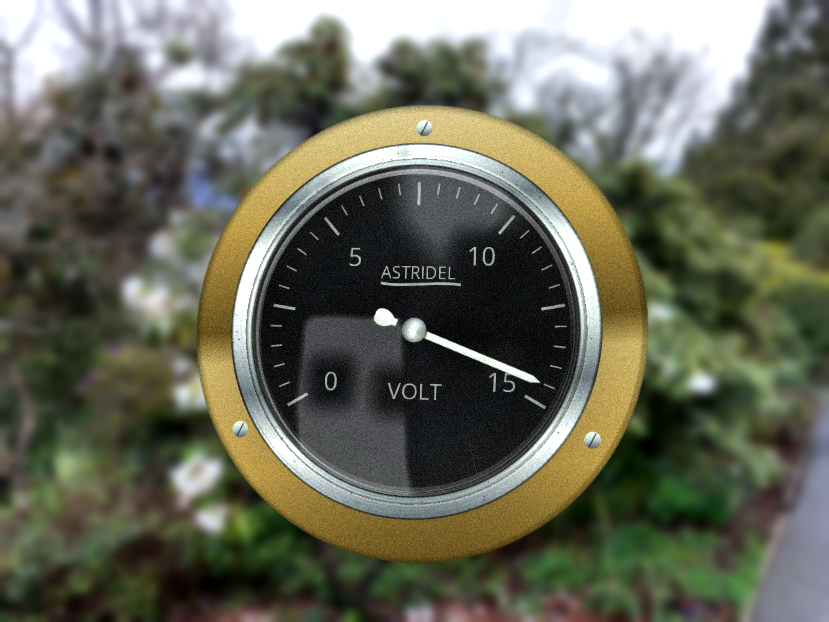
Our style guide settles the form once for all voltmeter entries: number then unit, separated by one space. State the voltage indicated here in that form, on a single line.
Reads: 14.5 V
